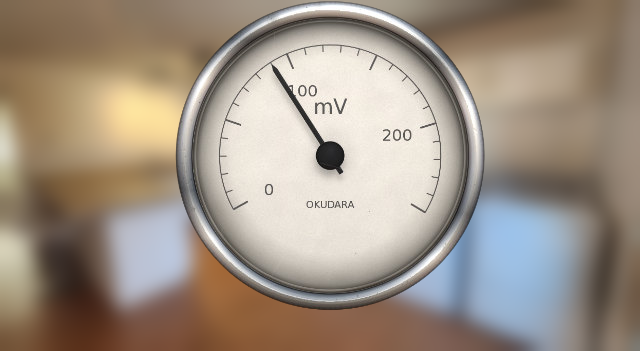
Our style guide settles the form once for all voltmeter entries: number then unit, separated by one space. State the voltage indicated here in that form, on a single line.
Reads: 90 mV
